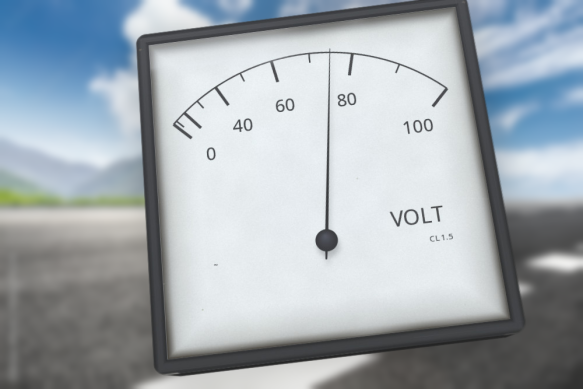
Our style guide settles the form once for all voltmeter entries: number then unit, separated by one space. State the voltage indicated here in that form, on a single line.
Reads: 75 V
